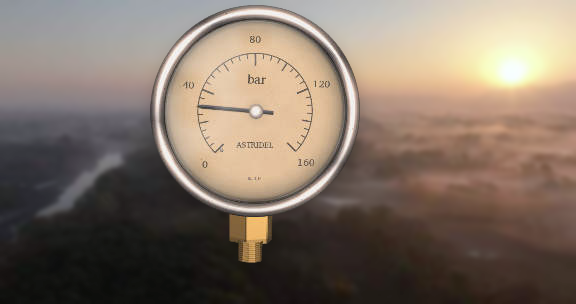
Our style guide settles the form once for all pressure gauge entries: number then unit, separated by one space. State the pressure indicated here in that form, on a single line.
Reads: 30 bar
